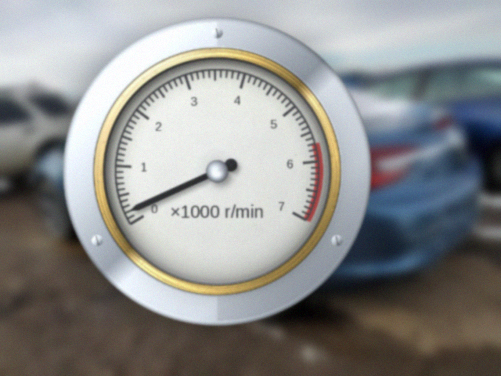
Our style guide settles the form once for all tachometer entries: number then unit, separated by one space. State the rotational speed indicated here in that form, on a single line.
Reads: 200 rpm
